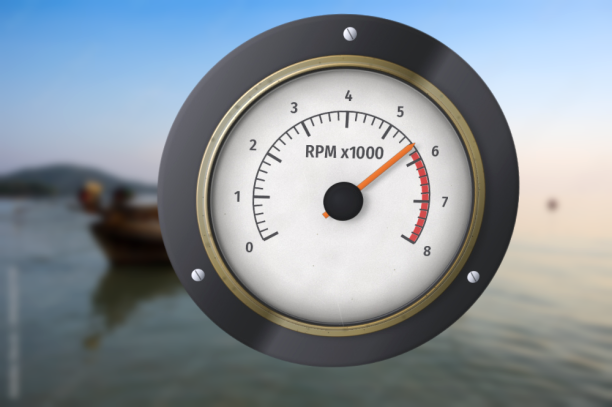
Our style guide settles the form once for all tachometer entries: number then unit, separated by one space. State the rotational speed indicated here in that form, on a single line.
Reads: 5600 rpm
